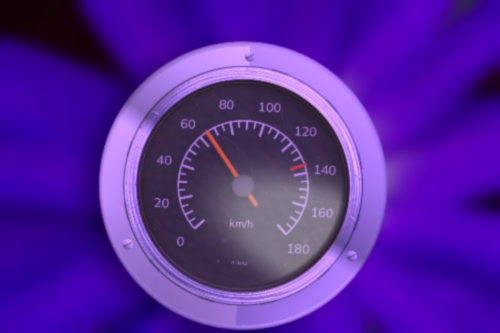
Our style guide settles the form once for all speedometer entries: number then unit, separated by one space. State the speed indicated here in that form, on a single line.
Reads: 65 km/h
